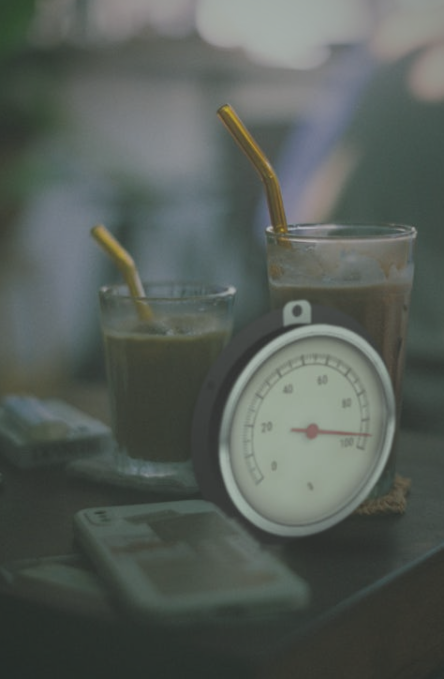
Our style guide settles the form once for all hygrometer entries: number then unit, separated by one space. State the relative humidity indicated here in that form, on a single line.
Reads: 95 %
